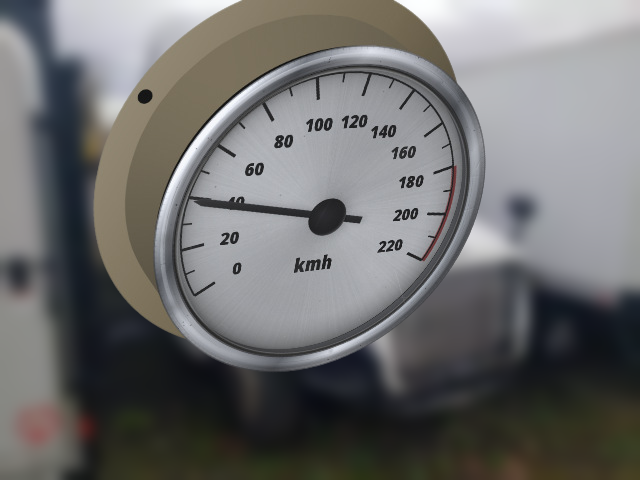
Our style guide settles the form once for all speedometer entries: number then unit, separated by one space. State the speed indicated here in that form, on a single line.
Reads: 40 km/h
